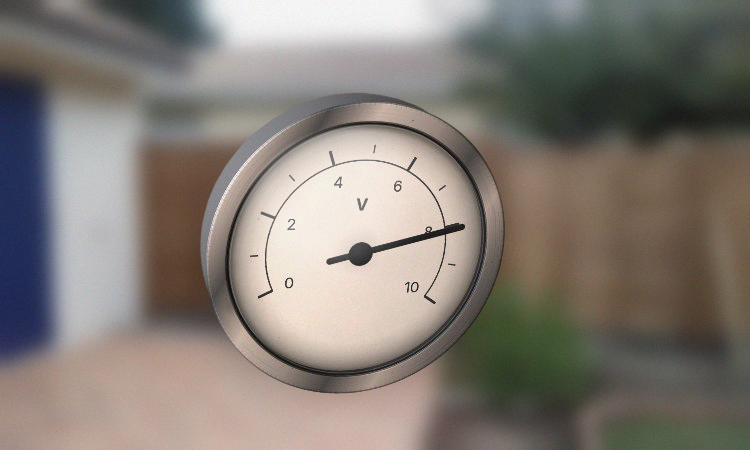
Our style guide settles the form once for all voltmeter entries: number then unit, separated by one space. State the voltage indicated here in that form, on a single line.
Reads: 8 V
